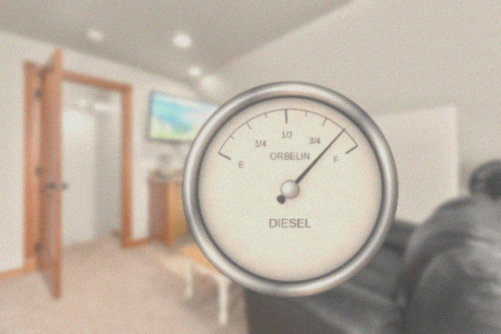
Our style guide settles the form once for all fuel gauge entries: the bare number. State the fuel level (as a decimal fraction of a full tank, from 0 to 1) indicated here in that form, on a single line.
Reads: 0.875
